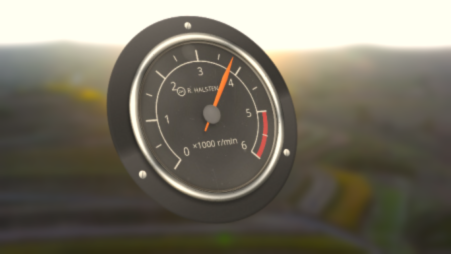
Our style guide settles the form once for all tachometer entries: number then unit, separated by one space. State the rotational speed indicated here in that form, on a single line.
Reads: 3750 rpm
